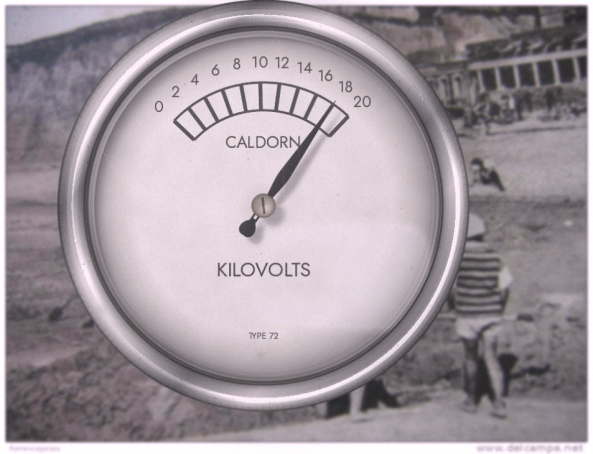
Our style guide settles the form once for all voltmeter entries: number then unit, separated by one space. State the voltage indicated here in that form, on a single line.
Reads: 18 kV
